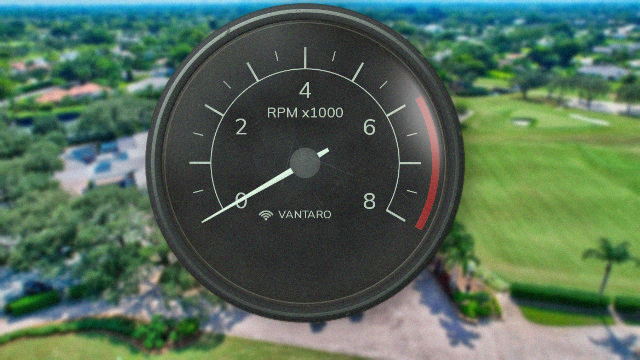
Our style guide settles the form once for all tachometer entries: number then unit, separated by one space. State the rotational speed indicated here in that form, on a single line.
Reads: 0 rpm
